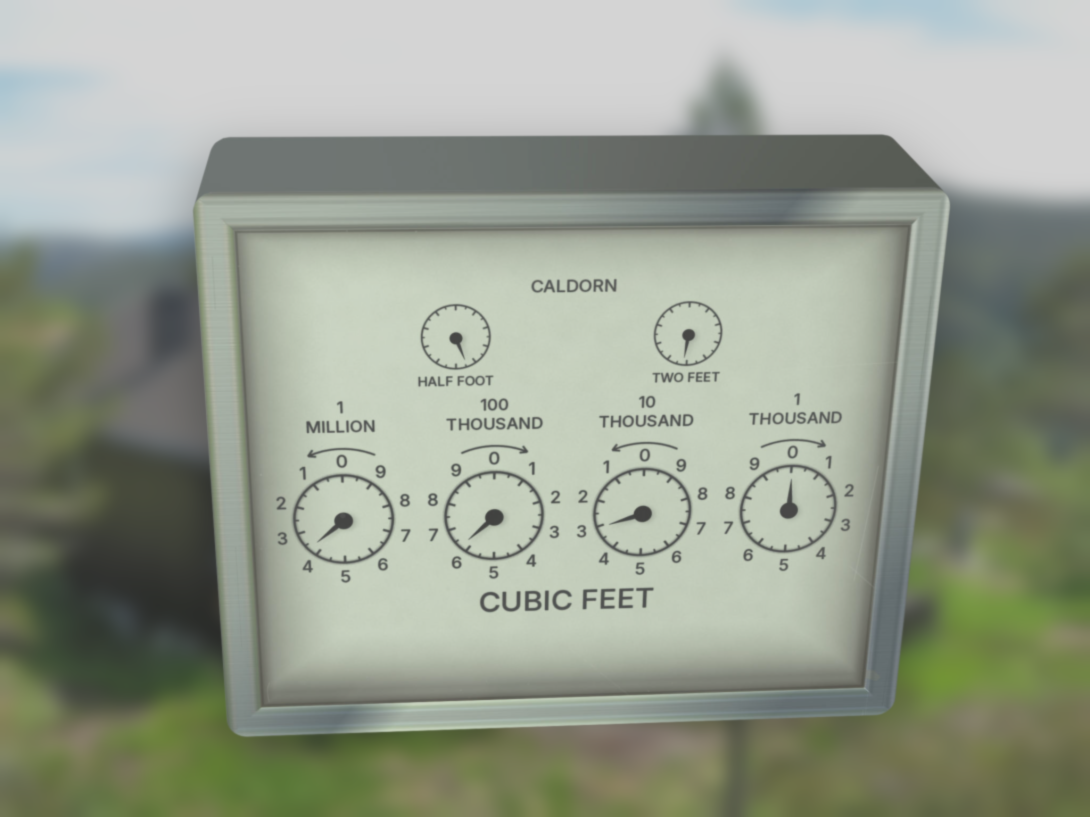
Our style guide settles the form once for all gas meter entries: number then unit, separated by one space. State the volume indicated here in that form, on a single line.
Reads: 363000 ft³
